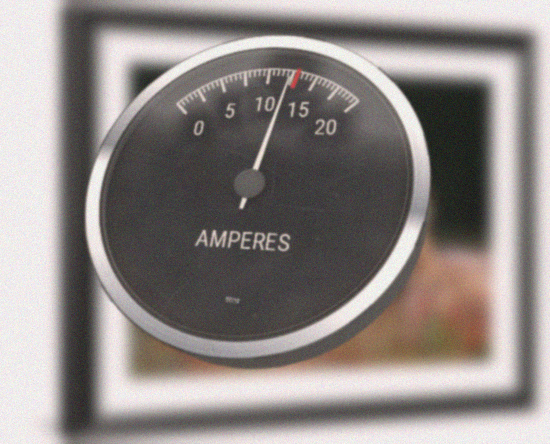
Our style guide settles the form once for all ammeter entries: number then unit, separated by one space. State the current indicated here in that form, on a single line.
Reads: 12.5 A
